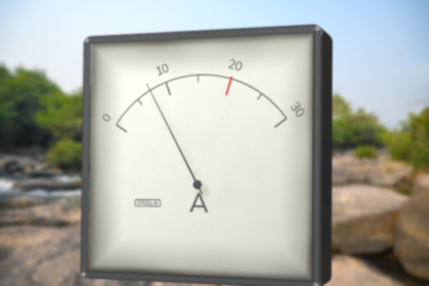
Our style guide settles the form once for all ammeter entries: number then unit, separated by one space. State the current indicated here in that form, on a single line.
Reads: 7.5 A
